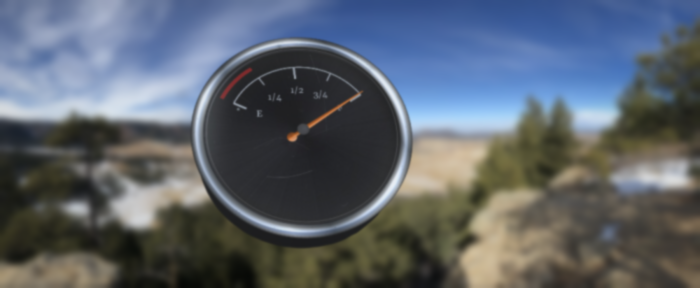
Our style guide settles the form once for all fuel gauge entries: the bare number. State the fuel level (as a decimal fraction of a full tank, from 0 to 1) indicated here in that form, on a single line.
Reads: 1
